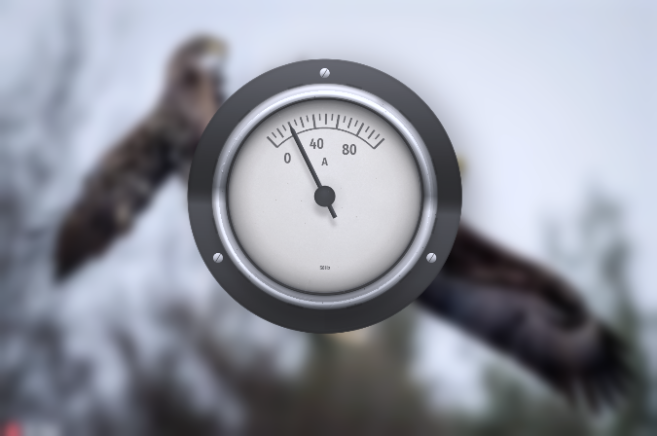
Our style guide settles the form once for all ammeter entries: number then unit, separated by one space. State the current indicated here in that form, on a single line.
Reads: 20 A
